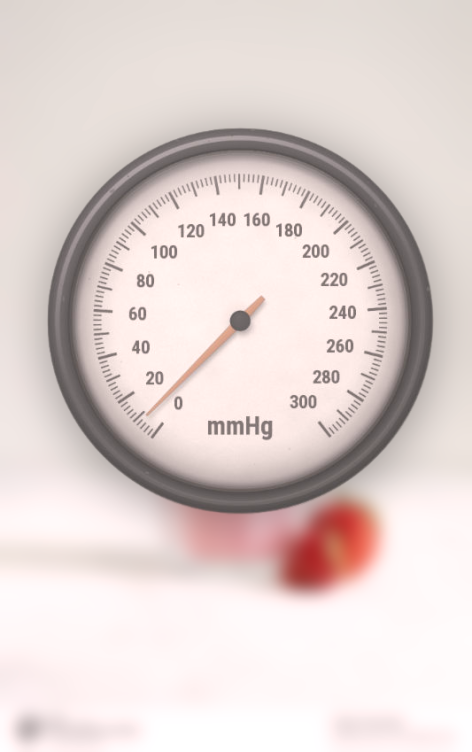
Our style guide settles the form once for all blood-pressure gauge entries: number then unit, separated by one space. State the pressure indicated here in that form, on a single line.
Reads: 8 mmHg
